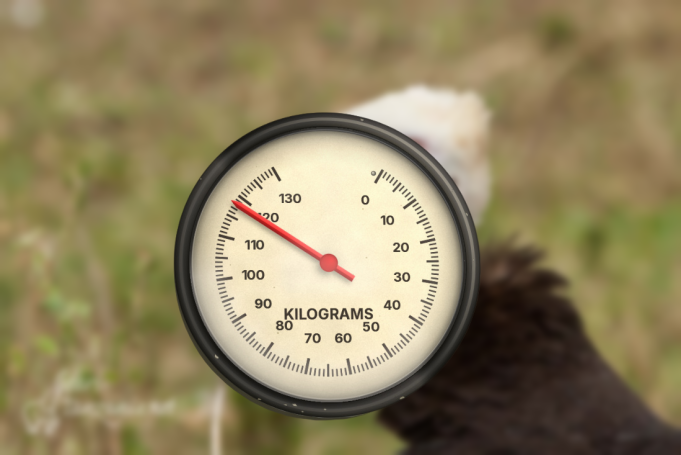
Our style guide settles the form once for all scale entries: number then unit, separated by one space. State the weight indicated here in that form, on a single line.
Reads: 118 kg
